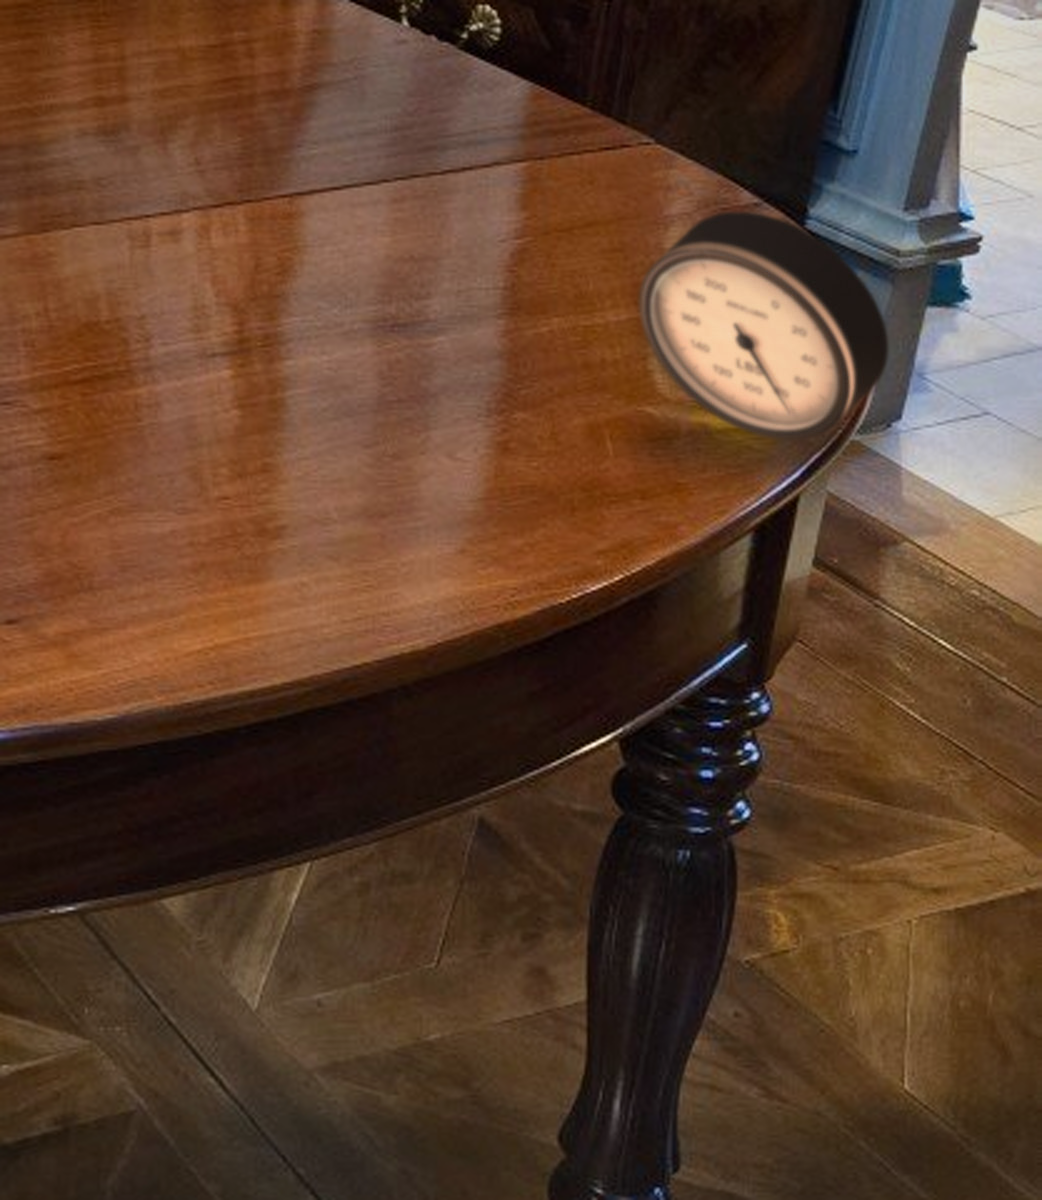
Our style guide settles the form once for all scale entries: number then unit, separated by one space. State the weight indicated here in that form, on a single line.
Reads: 80 lb
